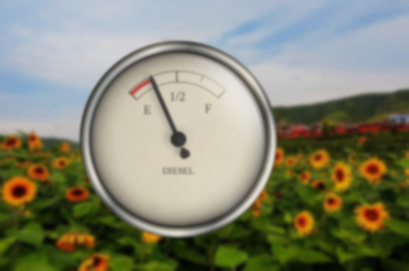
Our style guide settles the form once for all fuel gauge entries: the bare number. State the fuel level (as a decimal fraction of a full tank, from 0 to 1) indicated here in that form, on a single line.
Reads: 0.25
